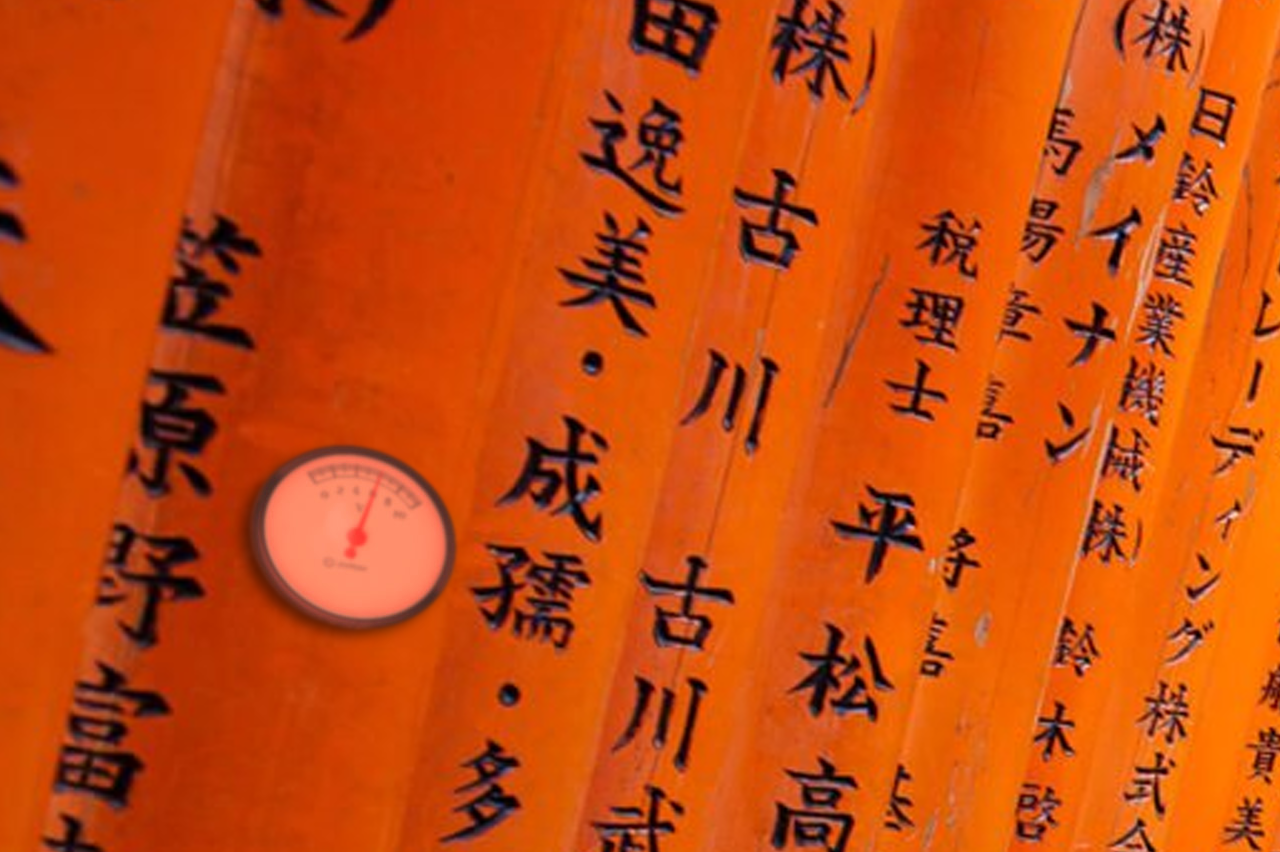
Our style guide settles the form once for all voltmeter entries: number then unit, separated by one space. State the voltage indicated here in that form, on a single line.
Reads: 6 V
